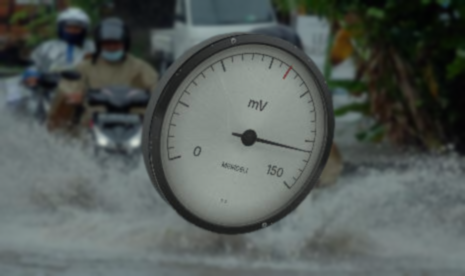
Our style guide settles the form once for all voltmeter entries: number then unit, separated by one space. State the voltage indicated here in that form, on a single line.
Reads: 130 mV
